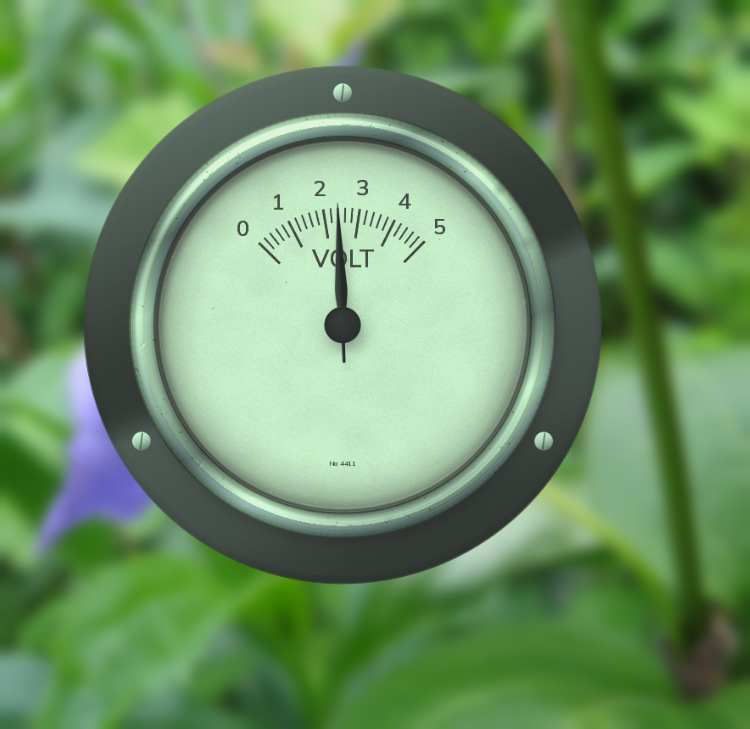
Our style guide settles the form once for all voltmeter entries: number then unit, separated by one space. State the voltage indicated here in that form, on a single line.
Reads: 2.4 V
